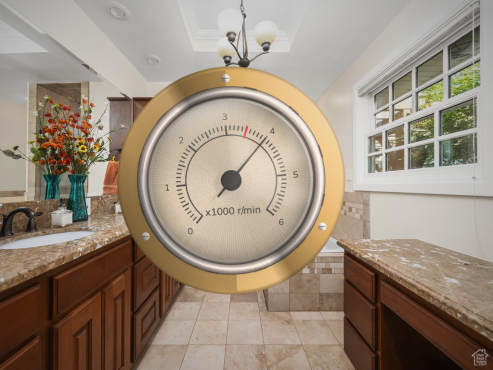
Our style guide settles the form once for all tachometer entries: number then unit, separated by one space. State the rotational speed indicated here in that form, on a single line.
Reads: 4000 rpm
